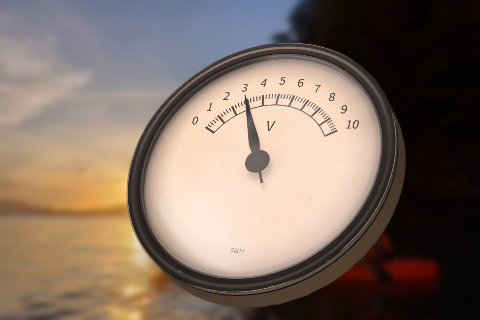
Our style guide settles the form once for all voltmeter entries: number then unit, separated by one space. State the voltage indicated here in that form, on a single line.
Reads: 3 V
